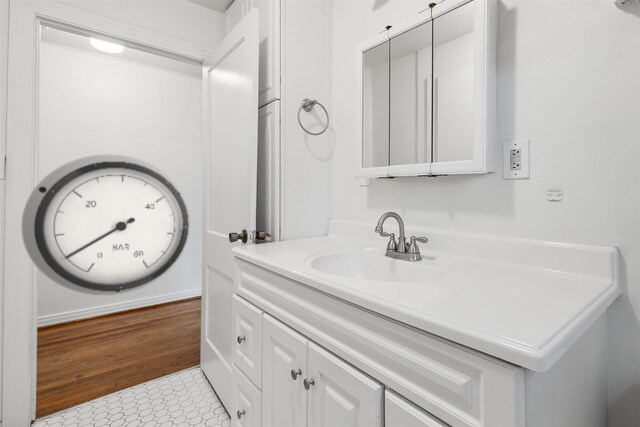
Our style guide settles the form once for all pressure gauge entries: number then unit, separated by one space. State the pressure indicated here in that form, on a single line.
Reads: 5 bar
